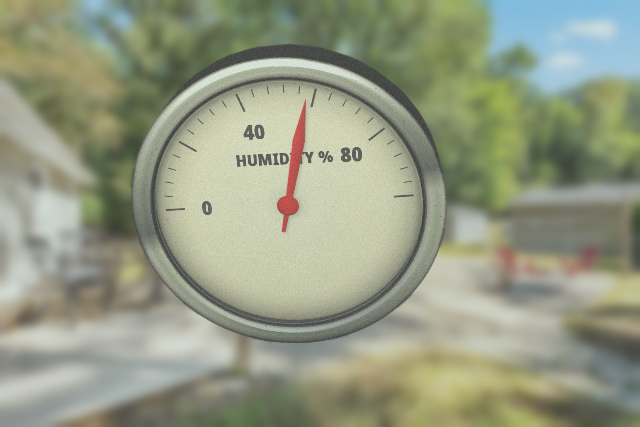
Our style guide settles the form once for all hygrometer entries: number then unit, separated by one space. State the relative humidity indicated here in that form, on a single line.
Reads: 58 %
